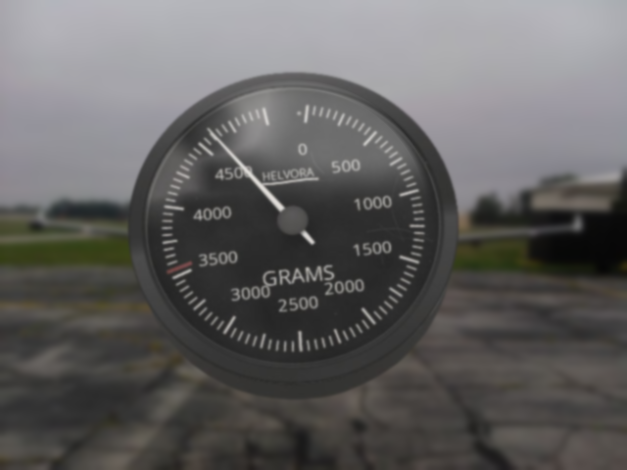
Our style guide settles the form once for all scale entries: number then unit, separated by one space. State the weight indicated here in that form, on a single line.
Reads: 4600 g
